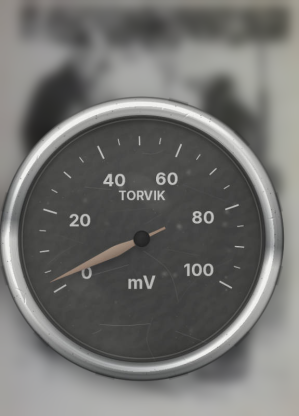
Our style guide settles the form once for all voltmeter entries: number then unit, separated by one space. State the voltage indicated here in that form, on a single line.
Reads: 2.5 mV
